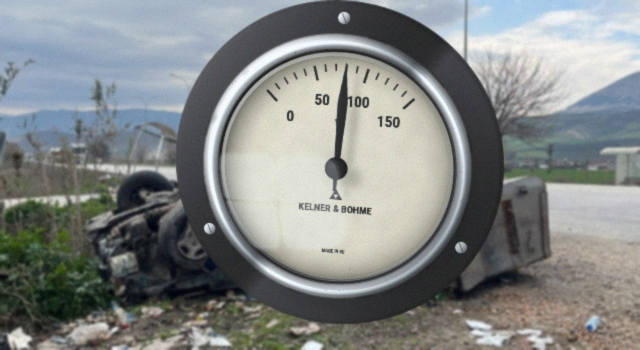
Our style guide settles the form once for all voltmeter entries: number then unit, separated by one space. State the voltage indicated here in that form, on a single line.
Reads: 80 V
